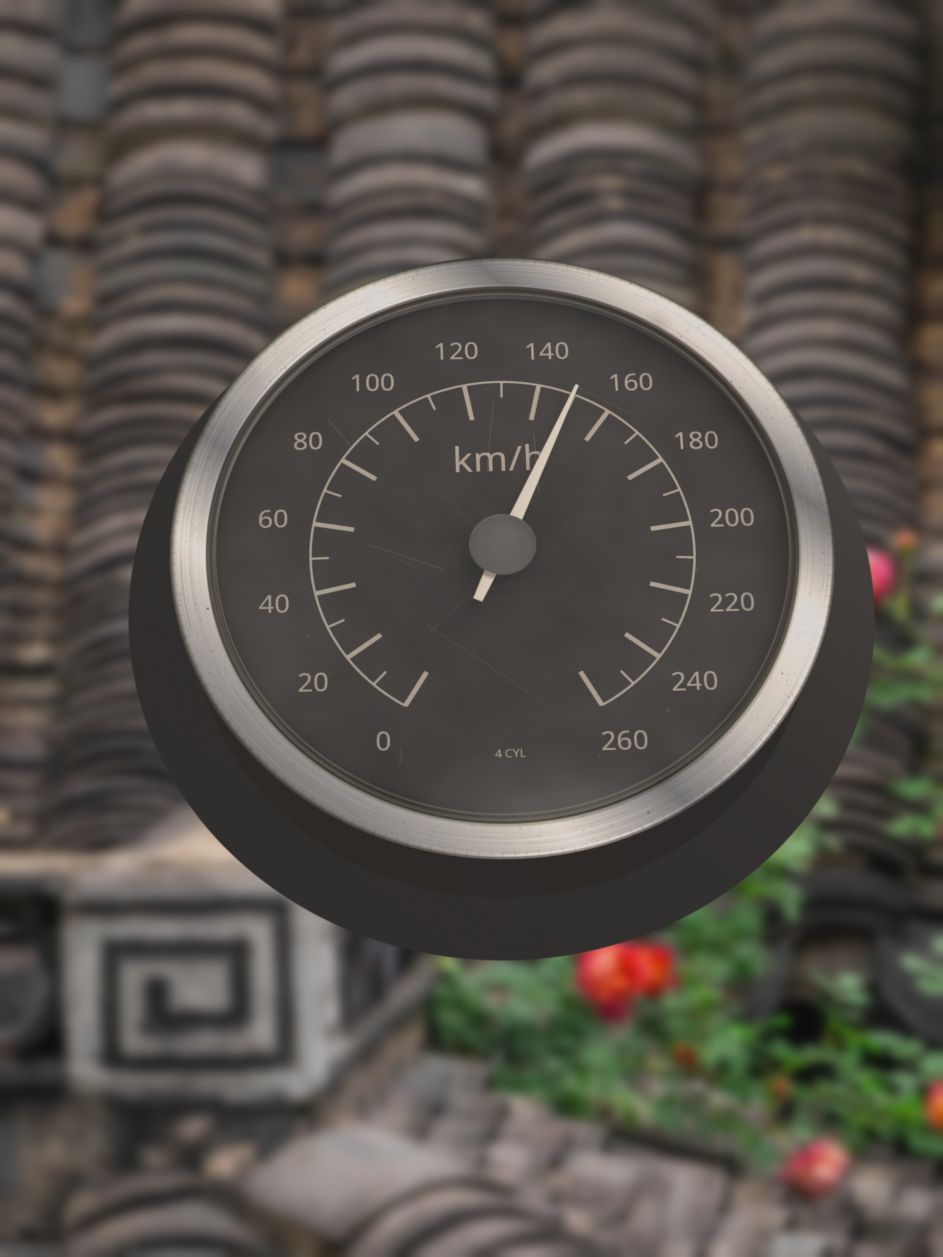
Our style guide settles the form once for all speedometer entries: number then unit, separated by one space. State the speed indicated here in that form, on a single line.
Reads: 150 km/h
